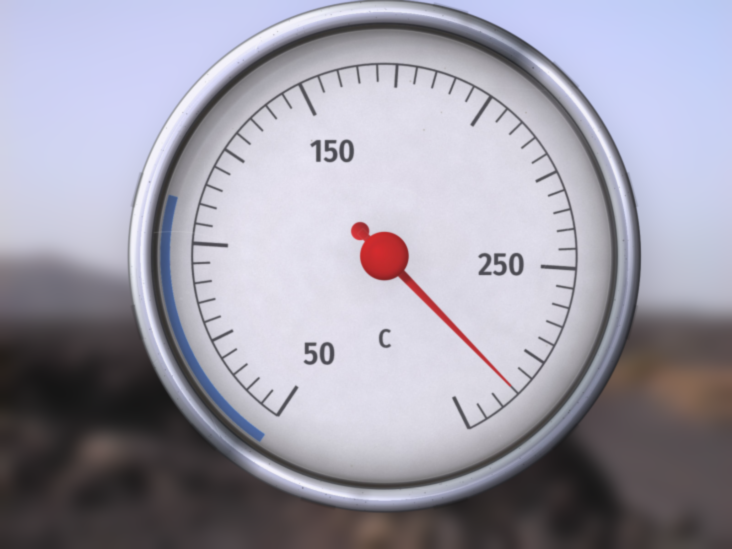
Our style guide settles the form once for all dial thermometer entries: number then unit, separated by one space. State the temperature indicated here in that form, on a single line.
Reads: 285 °C
